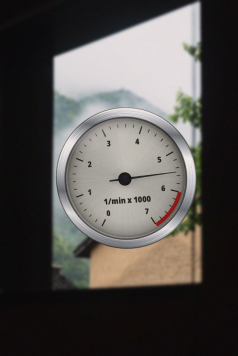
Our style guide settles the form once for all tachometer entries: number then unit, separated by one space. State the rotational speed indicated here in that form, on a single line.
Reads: 5500 rpm
